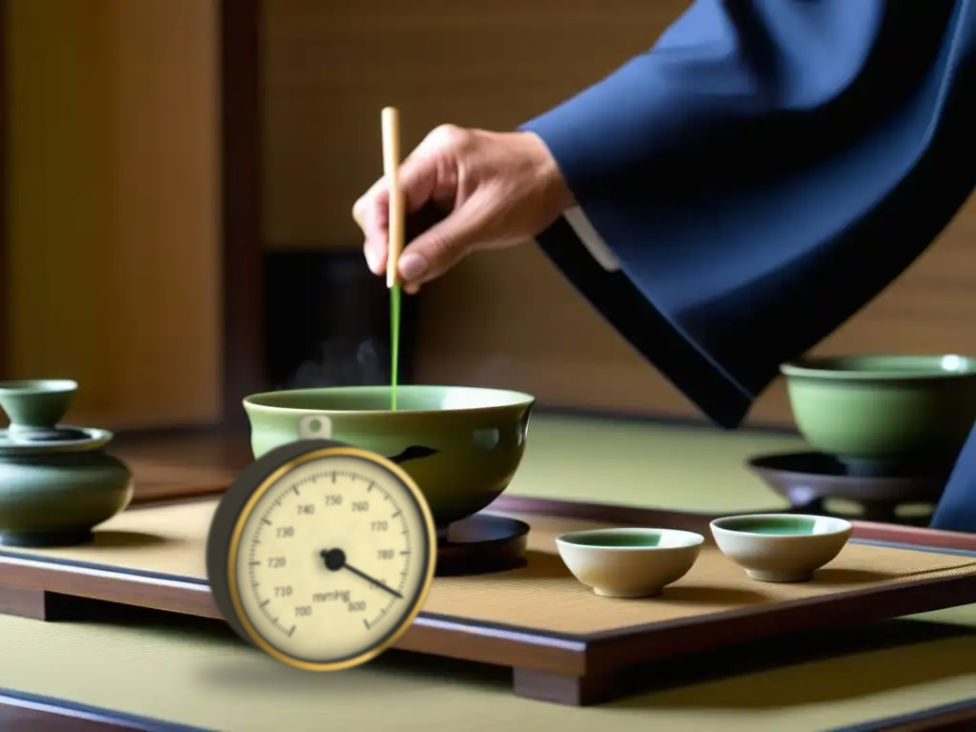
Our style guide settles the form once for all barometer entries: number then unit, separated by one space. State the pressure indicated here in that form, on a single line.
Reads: 790 mmHg
